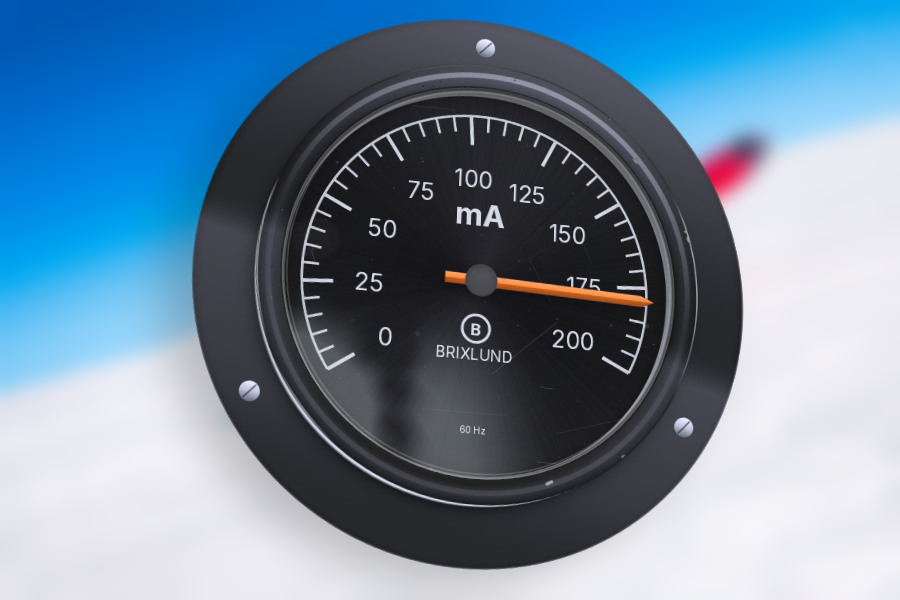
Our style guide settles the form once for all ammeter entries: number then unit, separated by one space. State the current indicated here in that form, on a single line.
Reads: 180 mA
